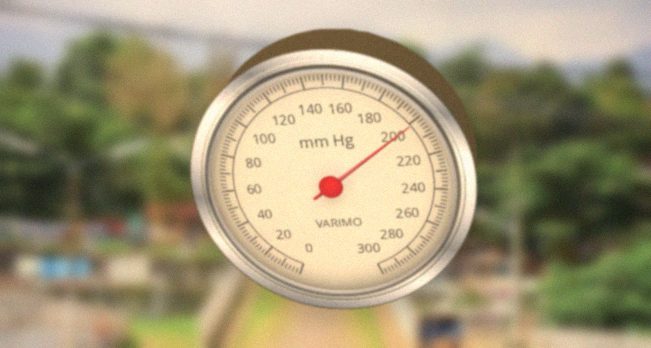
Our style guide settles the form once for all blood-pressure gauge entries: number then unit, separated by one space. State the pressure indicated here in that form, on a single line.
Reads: 200 mmHg
